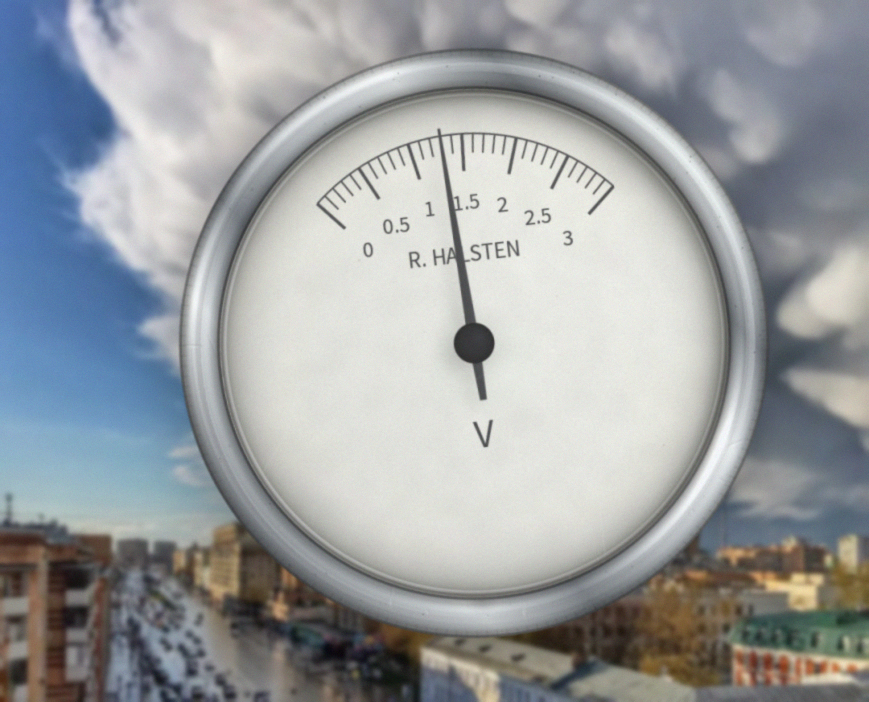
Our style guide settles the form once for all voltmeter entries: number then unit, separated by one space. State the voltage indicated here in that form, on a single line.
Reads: 1.3 V
